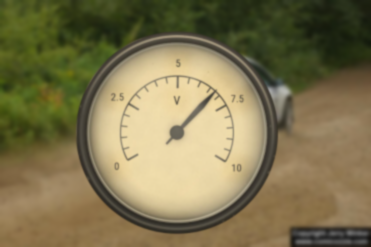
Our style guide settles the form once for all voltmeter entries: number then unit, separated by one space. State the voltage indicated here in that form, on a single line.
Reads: 6.75 V
